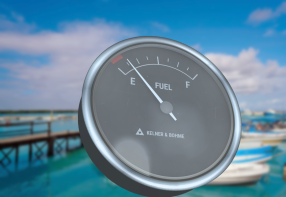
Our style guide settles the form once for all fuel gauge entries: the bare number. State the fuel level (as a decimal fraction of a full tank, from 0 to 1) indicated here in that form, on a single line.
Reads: 0.125
